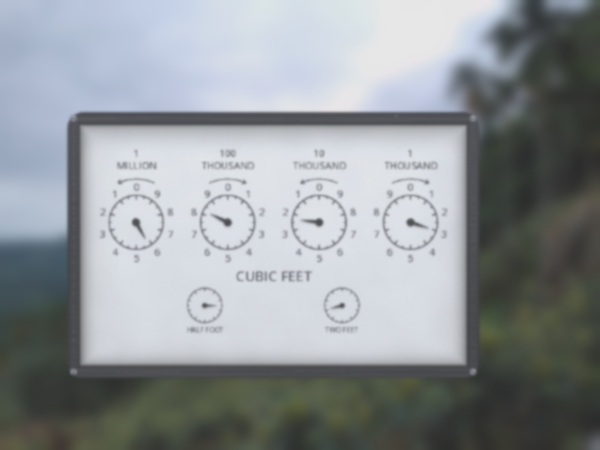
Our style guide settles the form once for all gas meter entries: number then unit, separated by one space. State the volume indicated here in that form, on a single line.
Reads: 582300 ft³
